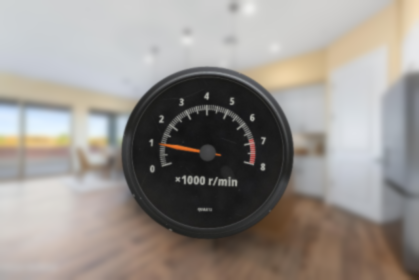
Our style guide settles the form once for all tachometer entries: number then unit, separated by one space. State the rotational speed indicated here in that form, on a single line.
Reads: 1000 rpm
